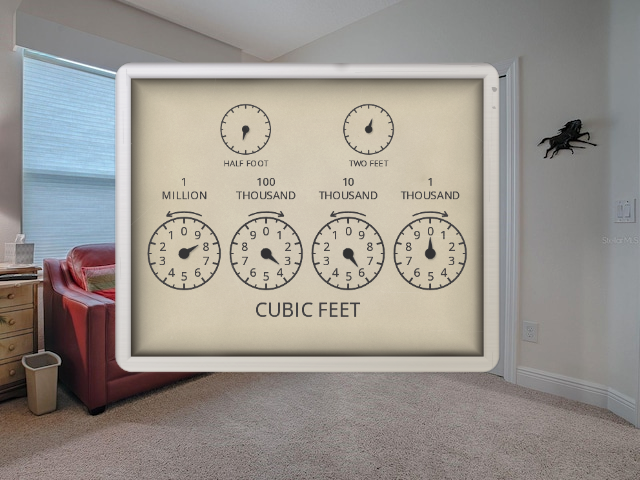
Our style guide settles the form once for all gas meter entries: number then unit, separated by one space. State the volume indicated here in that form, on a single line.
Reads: 836000 ft³
